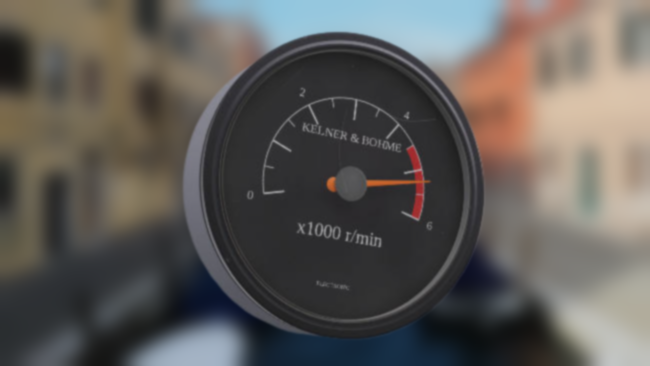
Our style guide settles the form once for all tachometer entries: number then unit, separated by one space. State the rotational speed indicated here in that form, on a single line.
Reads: 5250 rpm
